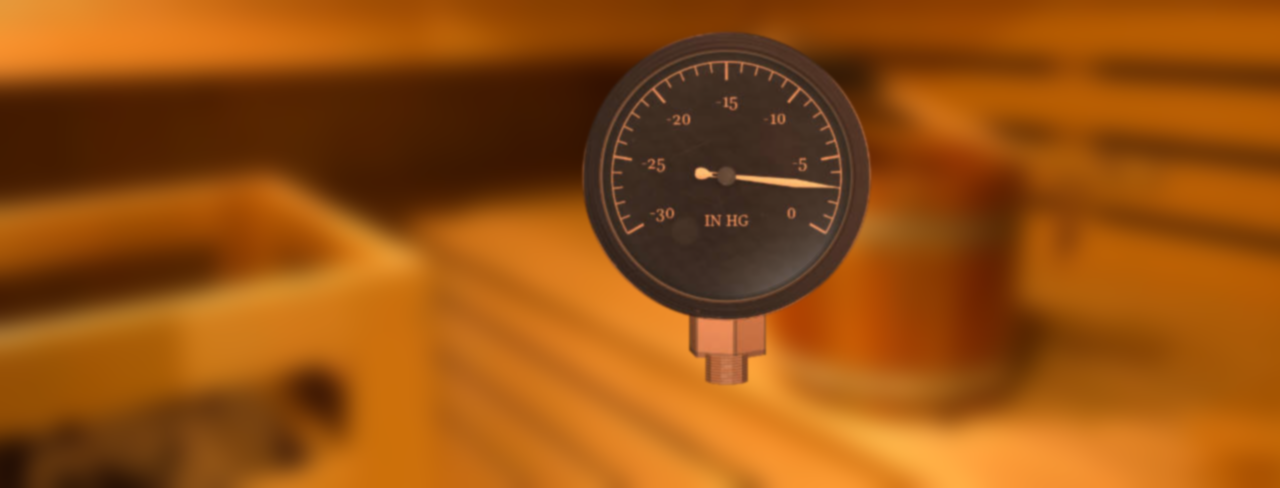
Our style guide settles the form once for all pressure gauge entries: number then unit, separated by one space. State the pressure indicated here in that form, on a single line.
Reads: -3 inHg
